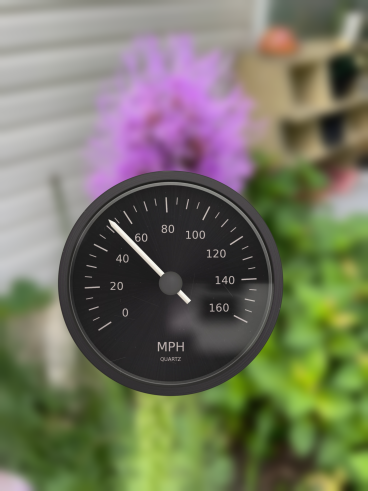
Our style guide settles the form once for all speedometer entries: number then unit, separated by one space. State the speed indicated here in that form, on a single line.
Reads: 52.5 mph
